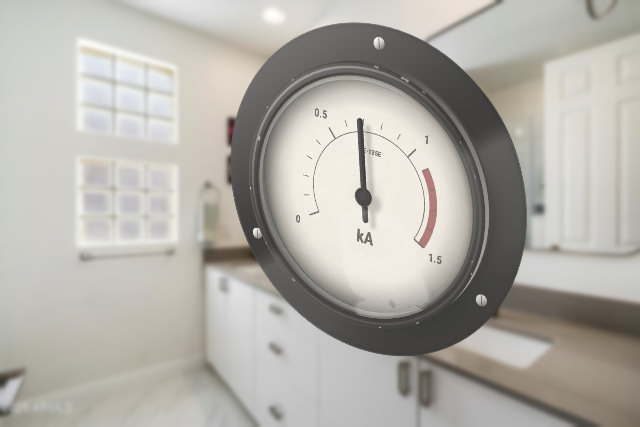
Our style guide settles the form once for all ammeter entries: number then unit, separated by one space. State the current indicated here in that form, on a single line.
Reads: 0.7 kA
